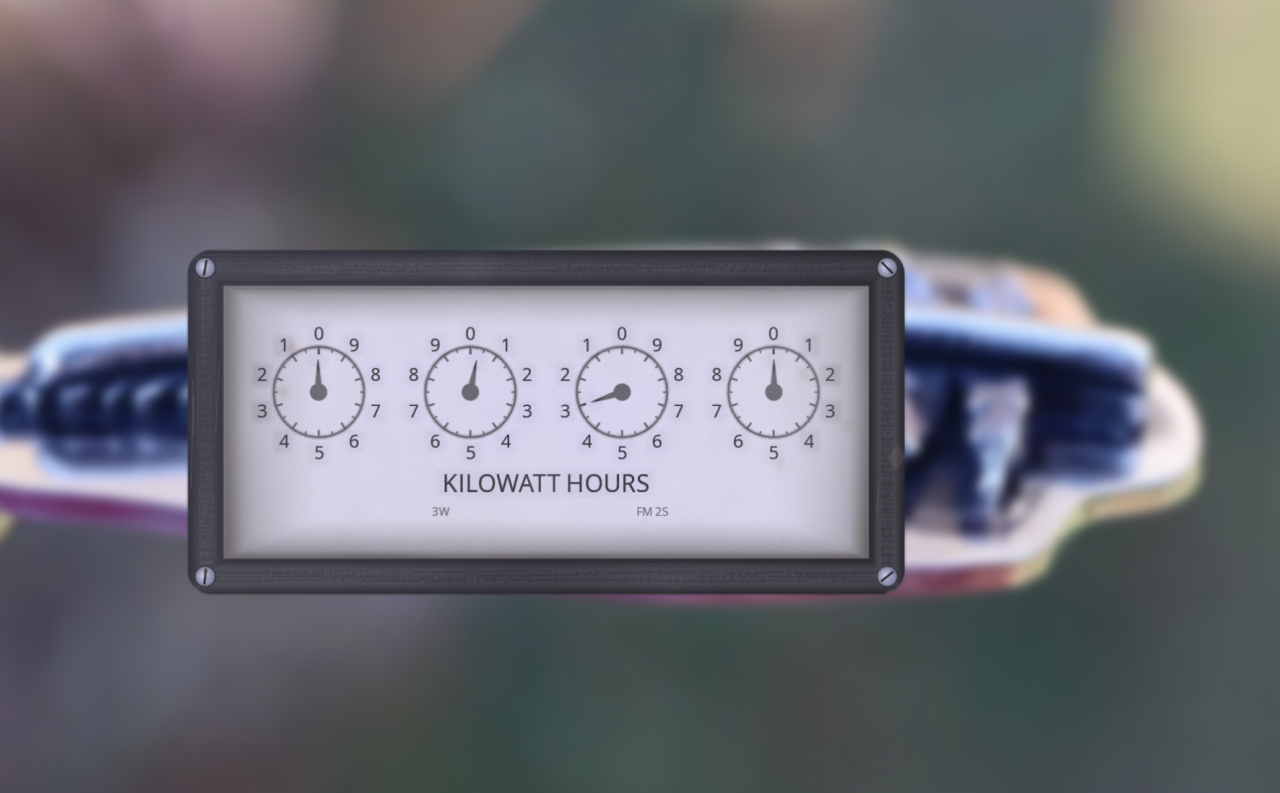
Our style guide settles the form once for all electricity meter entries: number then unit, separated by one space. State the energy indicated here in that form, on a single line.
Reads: 30 kWh
